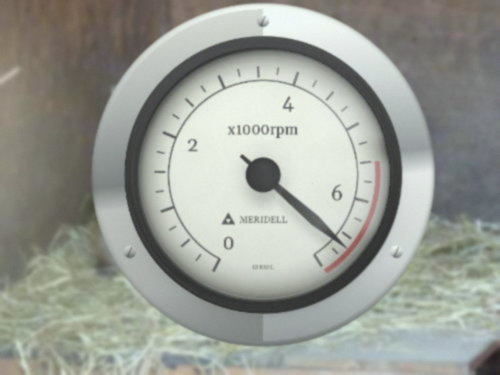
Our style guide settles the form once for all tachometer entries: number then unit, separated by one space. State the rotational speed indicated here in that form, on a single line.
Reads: 6625 rpm
